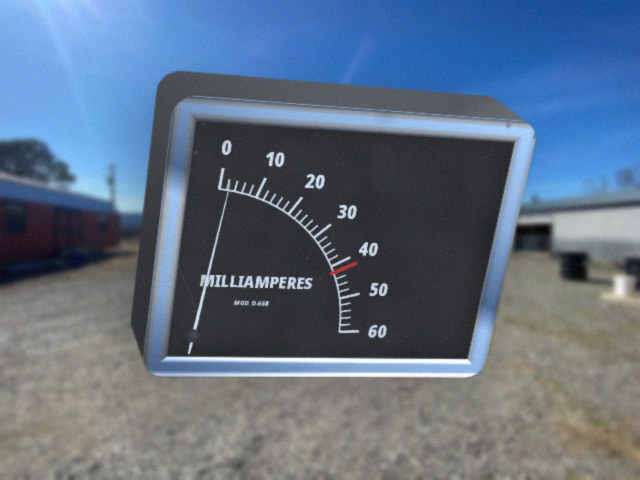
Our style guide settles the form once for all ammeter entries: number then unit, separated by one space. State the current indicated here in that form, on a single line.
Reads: 2 mA
